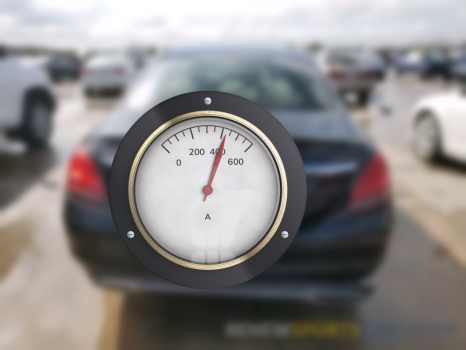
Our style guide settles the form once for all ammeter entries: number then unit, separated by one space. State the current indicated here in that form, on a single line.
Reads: 425 A
